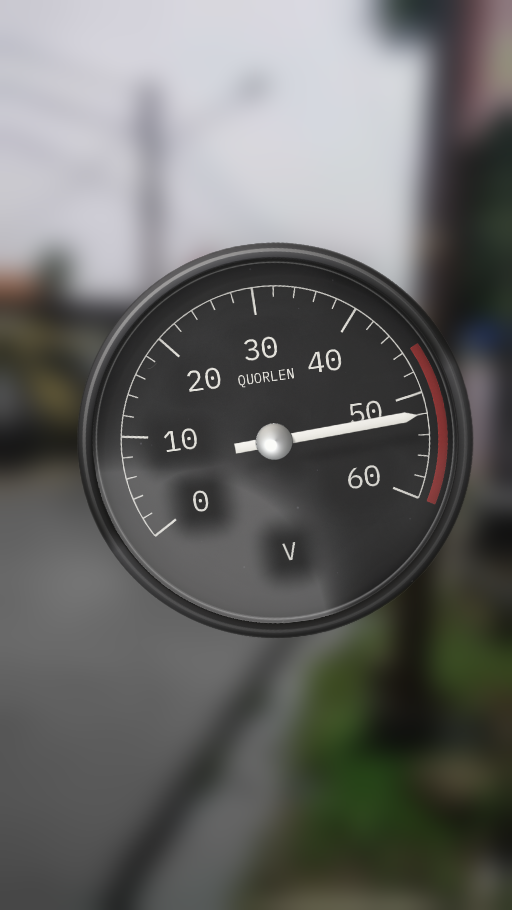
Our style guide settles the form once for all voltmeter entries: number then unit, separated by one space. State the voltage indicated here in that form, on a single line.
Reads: 52 V
